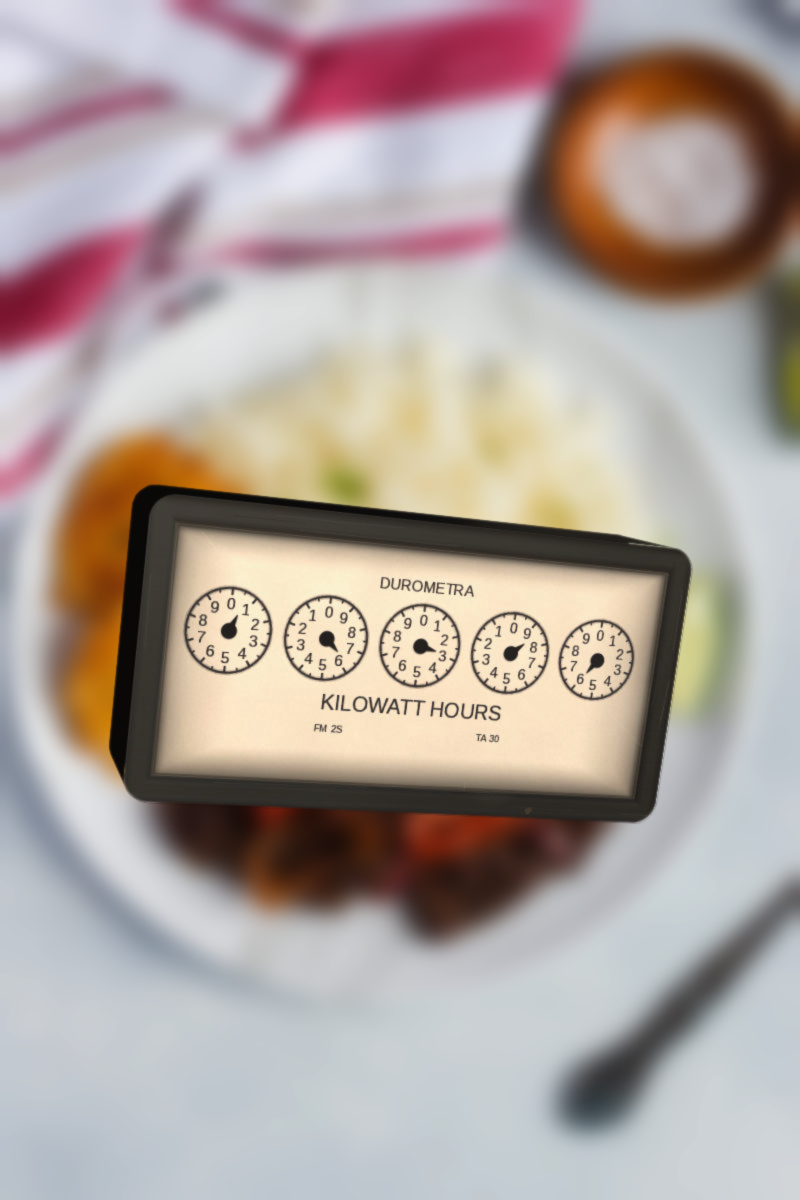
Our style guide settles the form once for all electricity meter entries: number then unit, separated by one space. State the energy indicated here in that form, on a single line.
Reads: 6286 kWh
